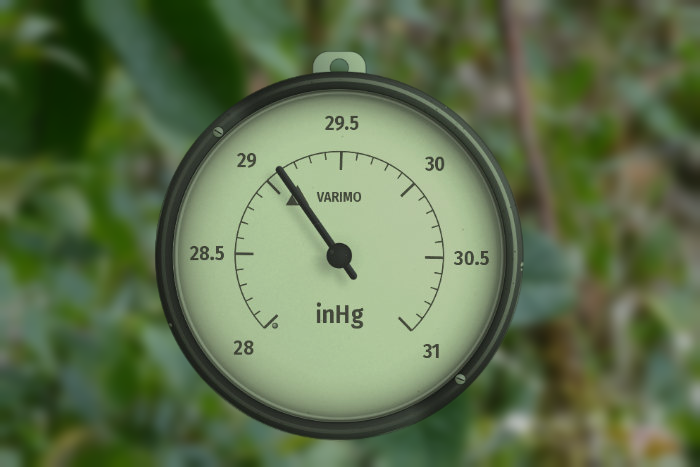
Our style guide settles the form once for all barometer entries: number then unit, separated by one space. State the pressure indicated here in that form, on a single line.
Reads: 29.1 inHg
